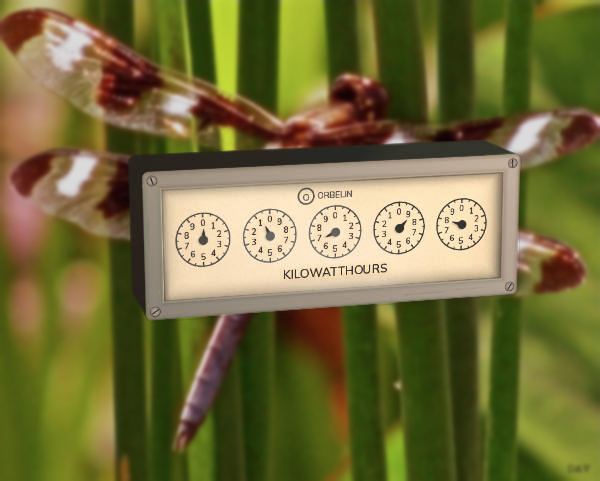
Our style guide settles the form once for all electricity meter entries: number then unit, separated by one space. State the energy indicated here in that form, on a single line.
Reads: 688 kWh
